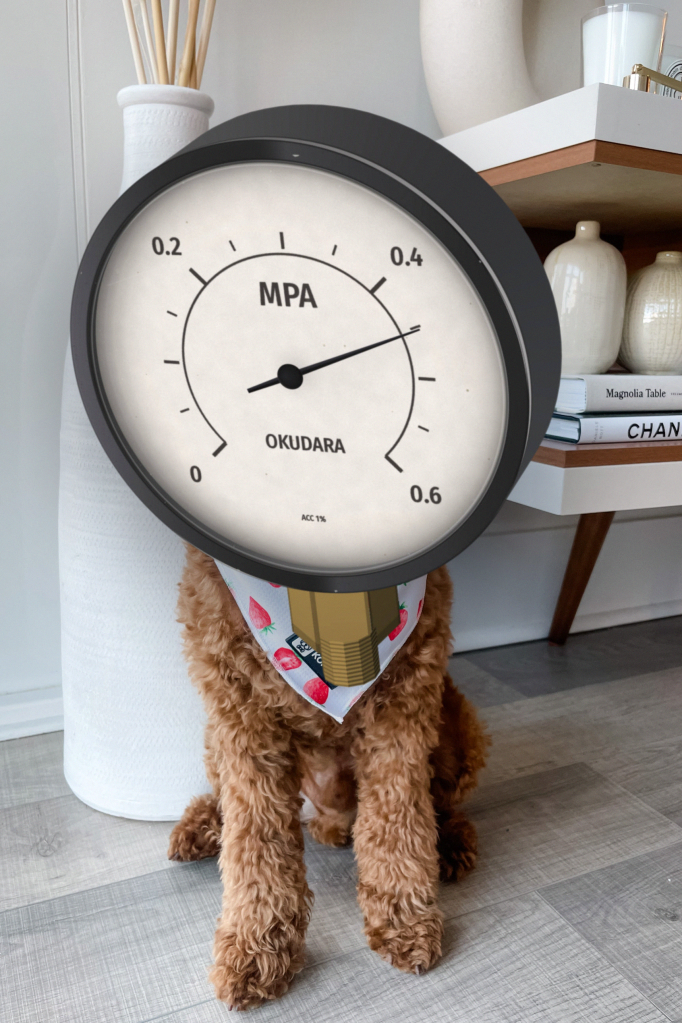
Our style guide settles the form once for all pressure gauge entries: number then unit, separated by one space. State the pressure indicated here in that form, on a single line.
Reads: 0.45 MPa
